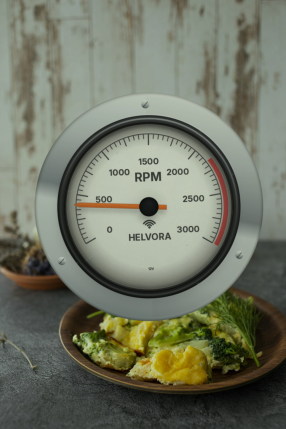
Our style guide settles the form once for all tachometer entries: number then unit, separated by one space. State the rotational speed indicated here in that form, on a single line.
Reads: 400 rpm
